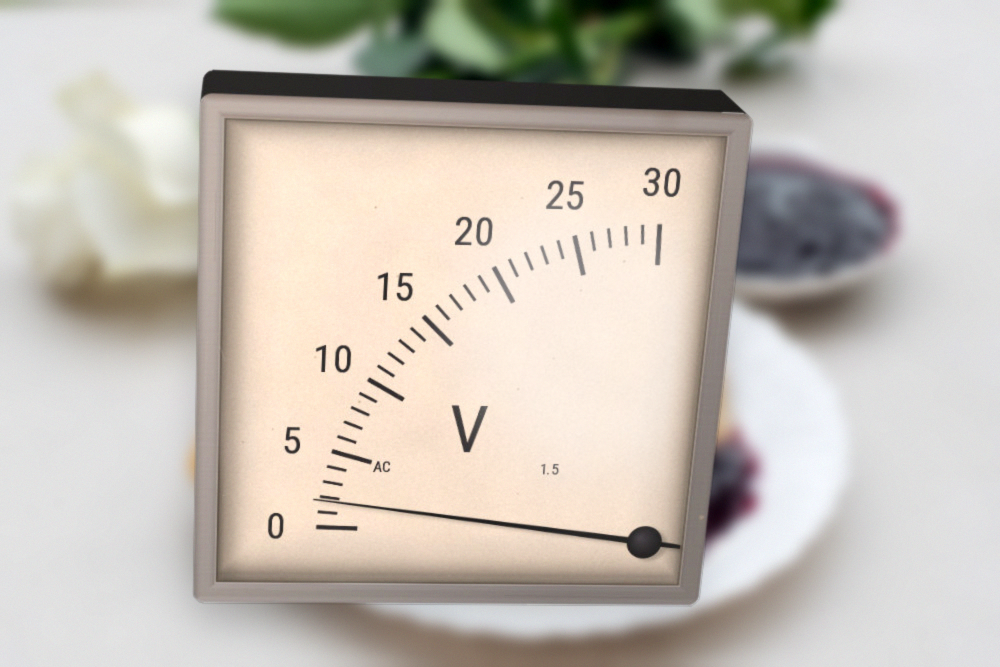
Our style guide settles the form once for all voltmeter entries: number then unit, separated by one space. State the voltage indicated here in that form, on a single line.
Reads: 2 V
